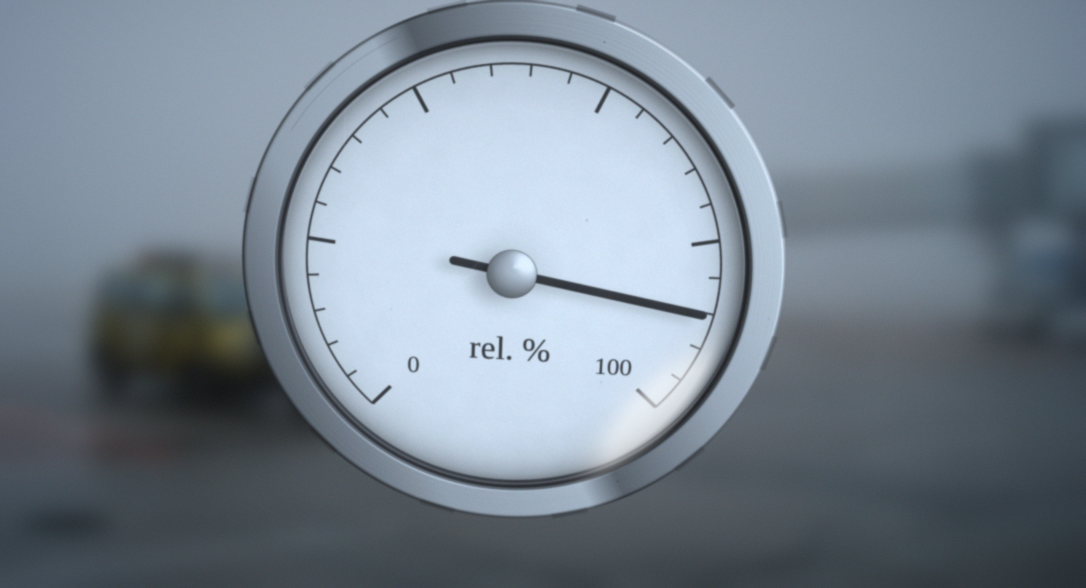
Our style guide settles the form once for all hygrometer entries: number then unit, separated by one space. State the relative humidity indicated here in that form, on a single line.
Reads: 88 %
